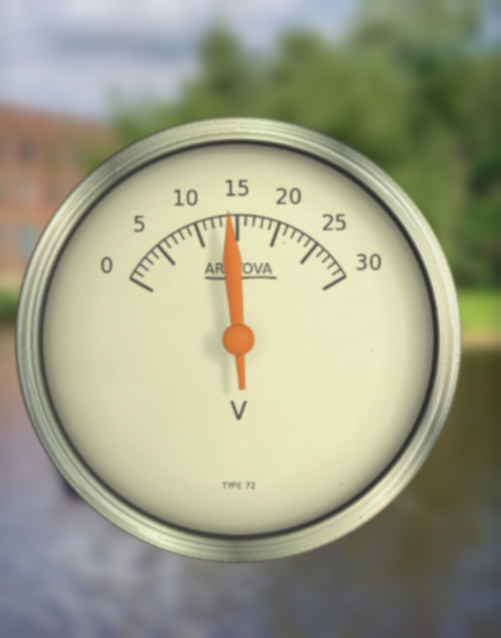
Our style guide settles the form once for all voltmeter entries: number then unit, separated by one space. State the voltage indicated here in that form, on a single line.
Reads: 14 V
